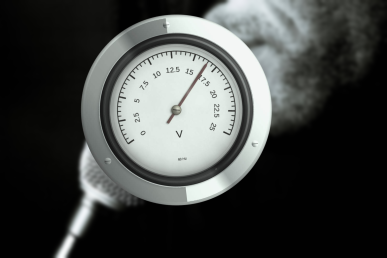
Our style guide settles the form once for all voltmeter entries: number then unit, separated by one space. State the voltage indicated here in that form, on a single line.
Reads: 16.5 V
